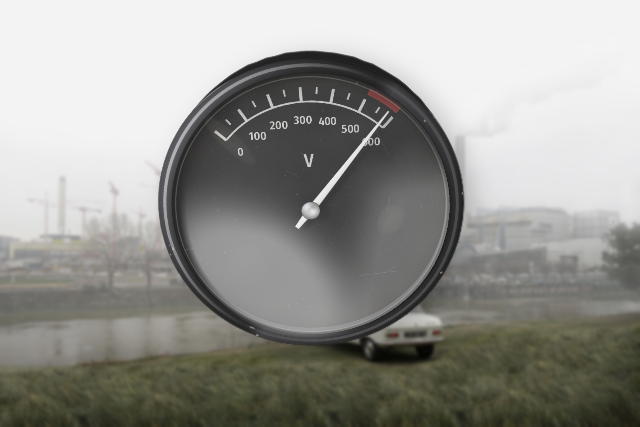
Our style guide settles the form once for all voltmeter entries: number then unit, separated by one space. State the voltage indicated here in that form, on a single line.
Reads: 575 V
